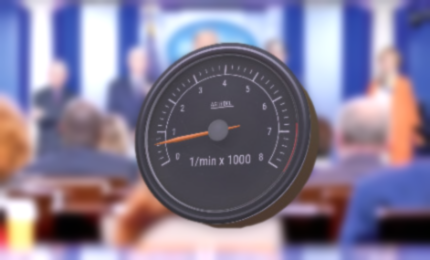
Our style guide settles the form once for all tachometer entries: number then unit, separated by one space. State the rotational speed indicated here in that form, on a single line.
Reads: 600 rpm
